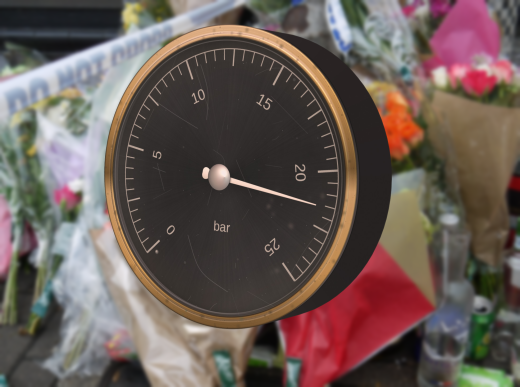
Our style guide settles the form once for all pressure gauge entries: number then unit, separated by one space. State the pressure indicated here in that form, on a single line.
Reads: 21.5 bar
